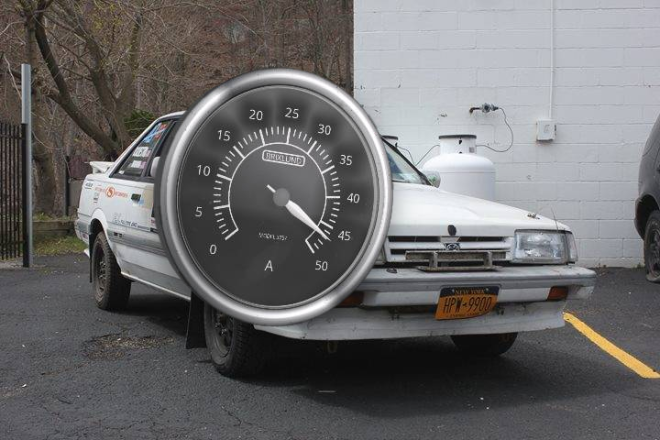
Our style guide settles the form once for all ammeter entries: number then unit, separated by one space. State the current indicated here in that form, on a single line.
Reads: 47 A
